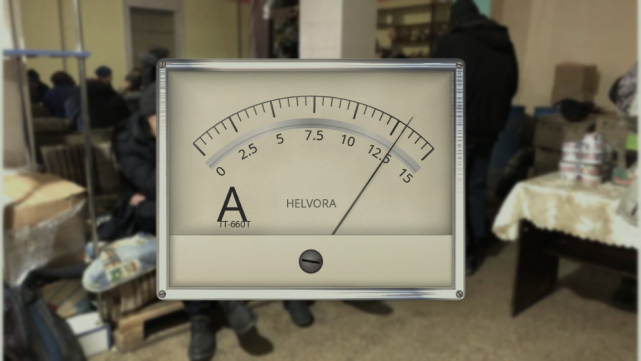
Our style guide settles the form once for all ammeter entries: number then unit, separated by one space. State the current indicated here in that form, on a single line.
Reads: 13 A
